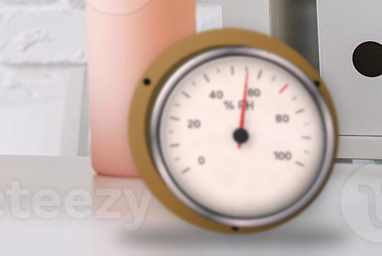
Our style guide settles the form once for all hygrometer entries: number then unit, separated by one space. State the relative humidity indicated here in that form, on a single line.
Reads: 55 %
